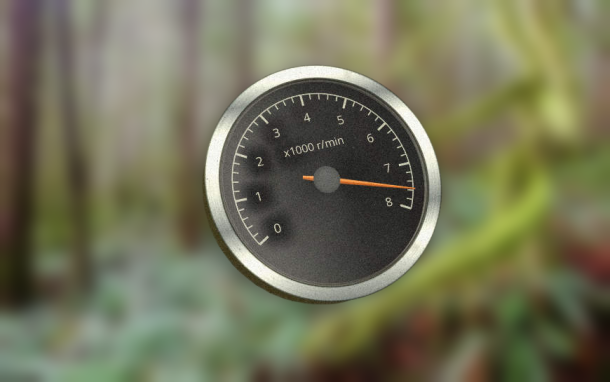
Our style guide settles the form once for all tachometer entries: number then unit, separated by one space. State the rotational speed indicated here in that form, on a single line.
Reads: 7600 rpm
